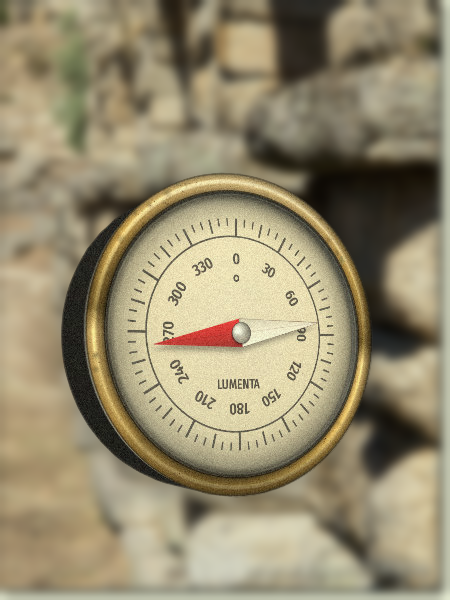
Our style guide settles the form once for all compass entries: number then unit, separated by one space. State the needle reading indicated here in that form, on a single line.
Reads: 262.5 °
